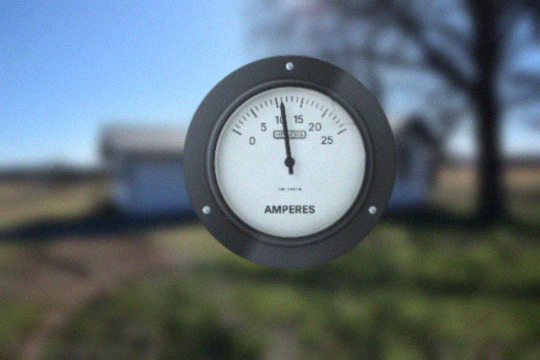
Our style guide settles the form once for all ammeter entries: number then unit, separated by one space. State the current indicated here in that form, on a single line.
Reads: 11 A
